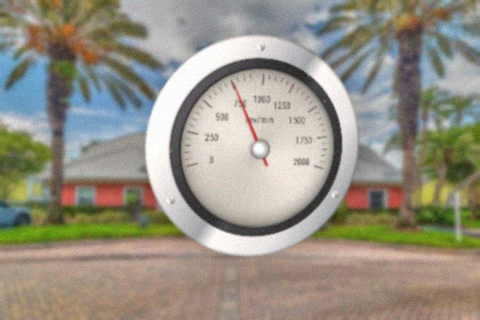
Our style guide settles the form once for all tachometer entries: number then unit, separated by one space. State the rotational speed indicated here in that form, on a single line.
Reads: 750 rpm
